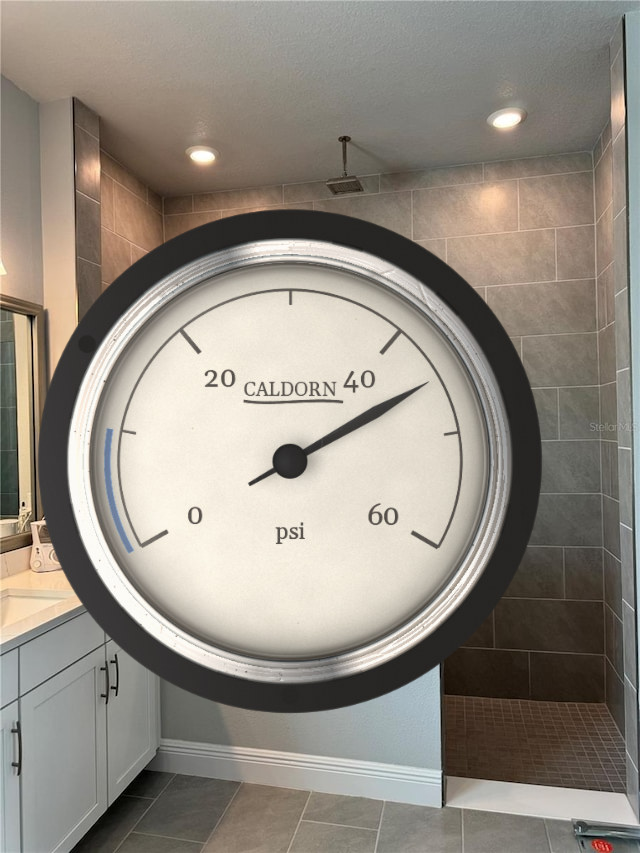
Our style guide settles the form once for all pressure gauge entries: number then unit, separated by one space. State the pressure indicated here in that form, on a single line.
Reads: 45 psi
